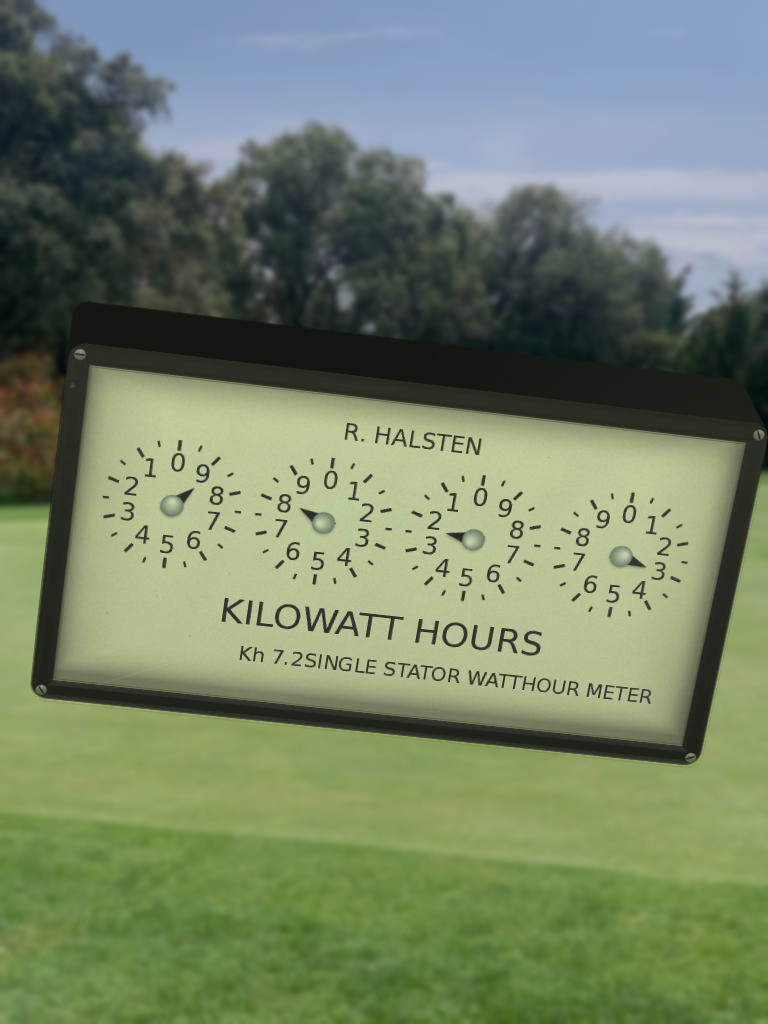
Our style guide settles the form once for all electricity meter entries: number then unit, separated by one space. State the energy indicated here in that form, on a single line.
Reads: 8823 kWh
